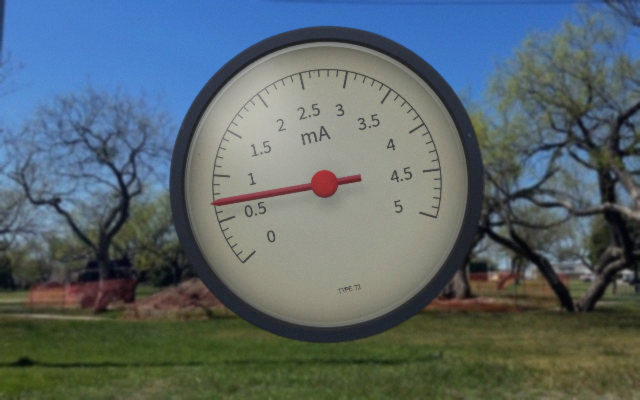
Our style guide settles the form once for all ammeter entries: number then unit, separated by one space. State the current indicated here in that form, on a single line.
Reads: 0.7 mA
